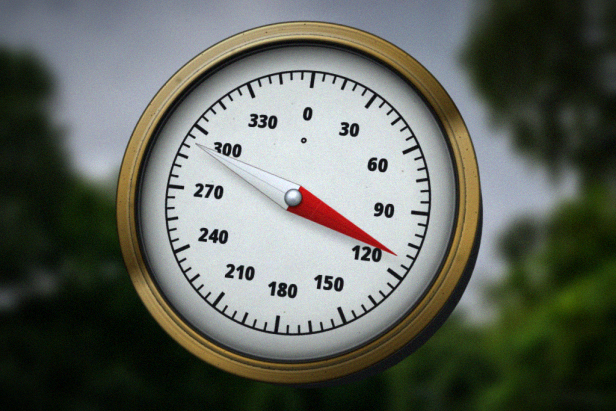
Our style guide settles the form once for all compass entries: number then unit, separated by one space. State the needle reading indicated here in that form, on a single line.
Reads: 112.5 °
